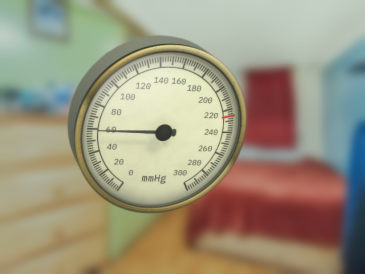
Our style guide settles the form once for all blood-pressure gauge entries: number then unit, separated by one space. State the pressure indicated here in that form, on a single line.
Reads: 60 mmHg
